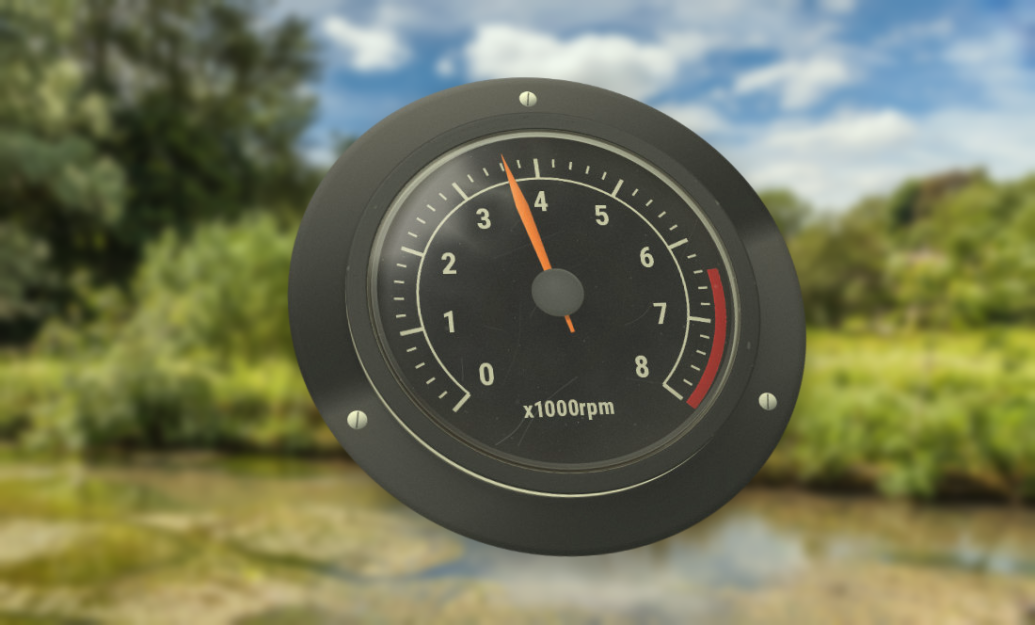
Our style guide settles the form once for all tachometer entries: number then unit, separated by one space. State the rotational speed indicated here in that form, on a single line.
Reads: 3600 rpm
